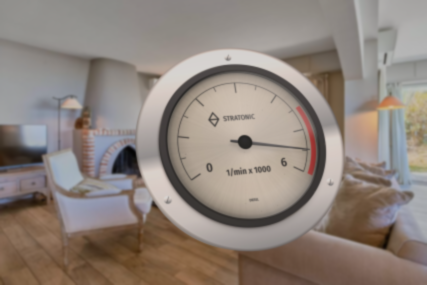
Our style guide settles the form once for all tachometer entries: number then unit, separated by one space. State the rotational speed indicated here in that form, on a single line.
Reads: 5500 rpm
